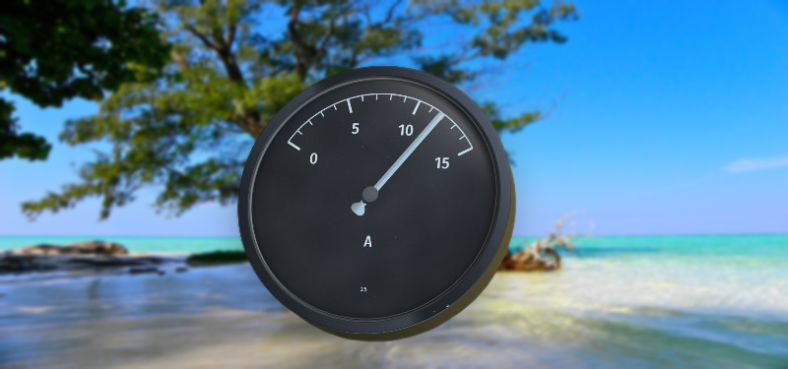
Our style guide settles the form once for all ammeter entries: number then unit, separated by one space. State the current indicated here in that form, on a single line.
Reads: 12 A
